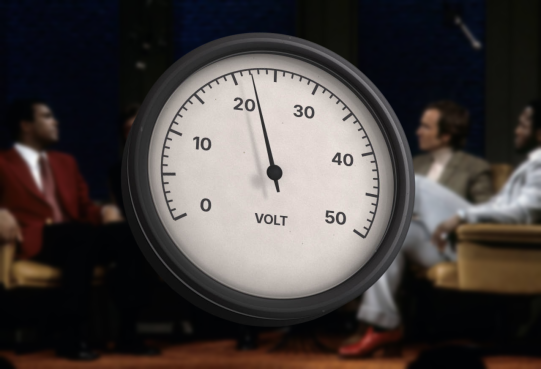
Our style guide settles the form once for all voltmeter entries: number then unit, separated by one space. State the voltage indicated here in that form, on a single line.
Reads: 22 V
